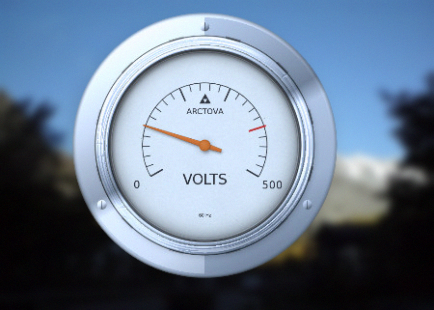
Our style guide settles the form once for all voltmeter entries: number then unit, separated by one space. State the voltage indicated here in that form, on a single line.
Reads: 100 V
